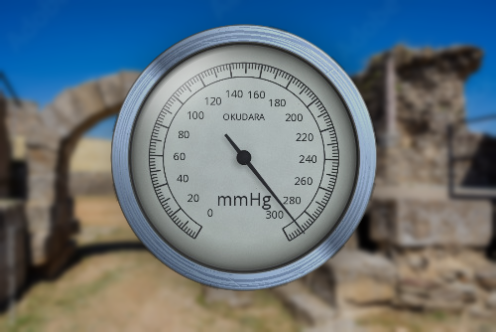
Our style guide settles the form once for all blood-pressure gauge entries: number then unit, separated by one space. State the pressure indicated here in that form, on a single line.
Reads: 290 mmHg
